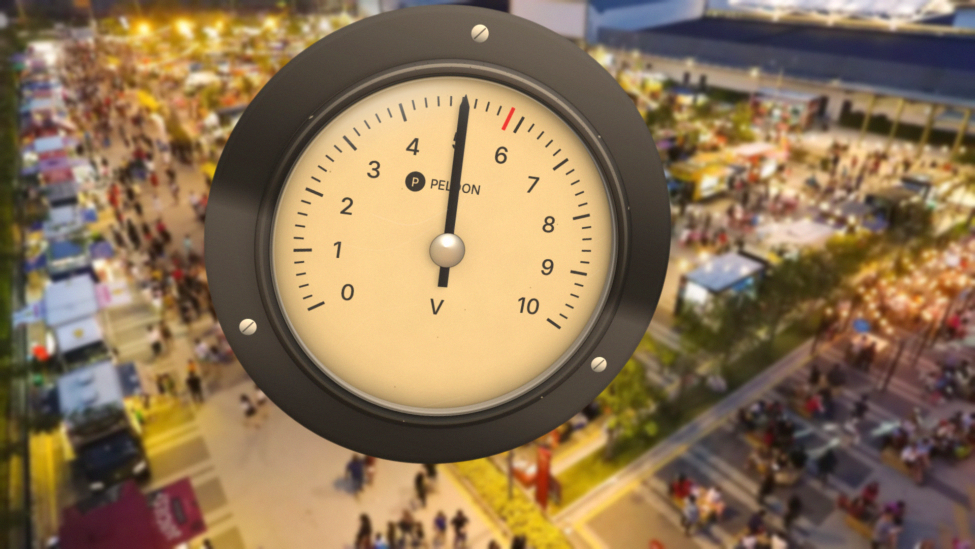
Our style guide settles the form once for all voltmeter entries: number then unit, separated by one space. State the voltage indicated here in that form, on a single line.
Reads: 5 V
